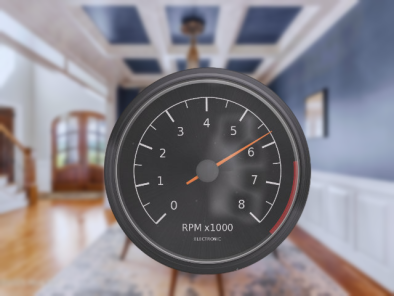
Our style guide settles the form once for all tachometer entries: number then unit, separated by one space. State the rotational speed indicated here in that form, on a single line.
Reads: 5750 rpm
